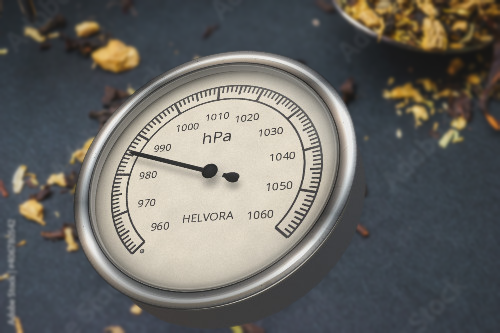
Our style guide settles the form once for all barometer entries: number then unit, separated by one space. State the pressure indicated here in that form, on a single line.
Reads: 985 hPa
